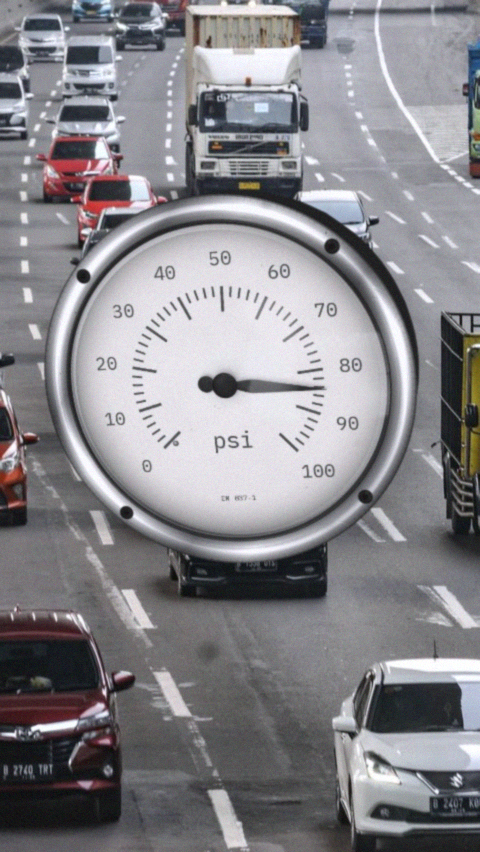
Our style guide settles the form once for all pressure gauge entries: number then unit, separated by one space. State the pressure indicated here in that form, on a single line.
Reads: 84 psi
